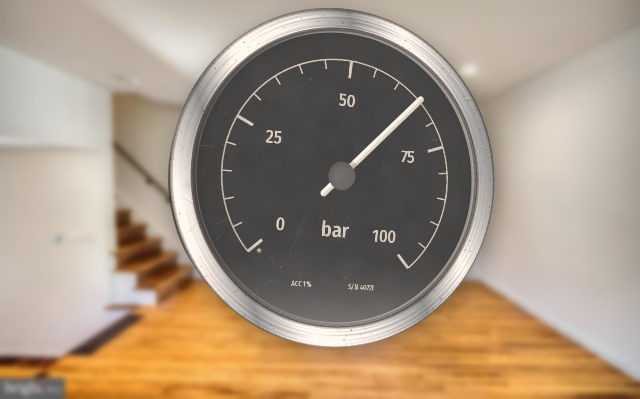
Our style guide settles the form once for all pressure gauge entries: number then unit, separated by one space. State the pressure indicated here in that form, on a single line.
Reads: 65 bar
